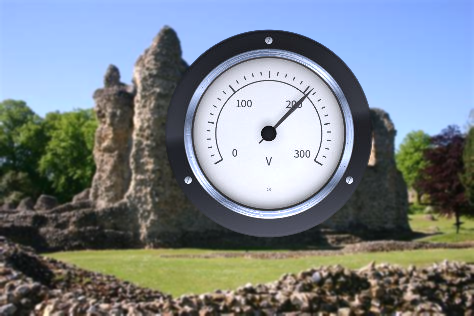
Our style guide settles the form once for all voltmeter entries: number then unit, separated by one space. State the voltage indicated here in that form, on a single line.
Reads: 205 V
